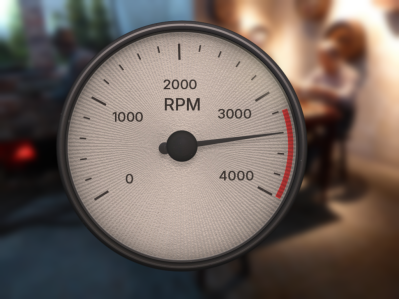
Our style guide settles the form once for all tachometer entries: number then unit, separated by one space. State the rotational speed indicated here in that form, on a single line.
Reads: 3400 rpm
